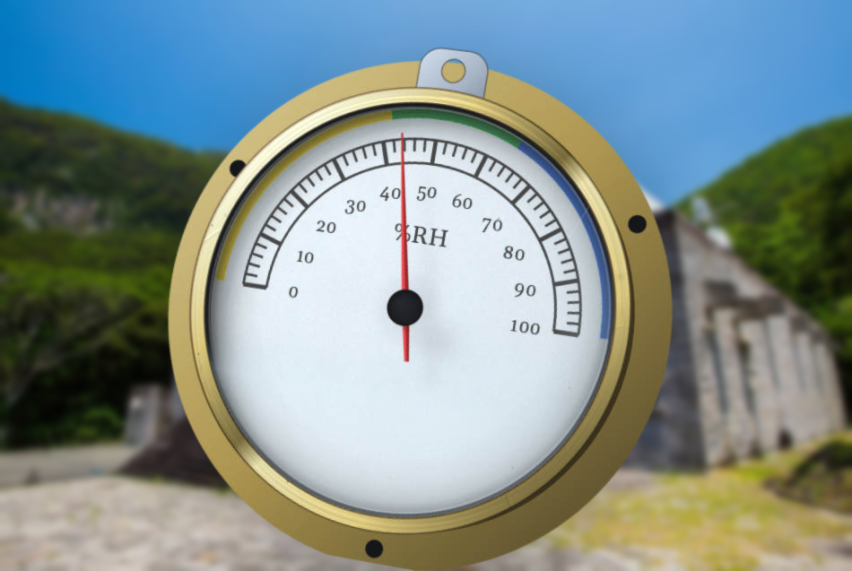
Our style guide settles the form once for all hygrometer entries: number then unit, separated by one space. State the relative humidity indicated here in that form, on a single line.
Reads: 44 %
